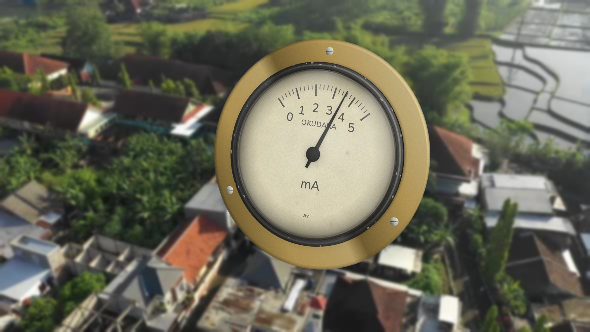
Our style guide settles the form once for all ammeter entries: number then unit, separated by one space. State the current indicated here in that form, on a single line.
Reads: 3.6 mA
